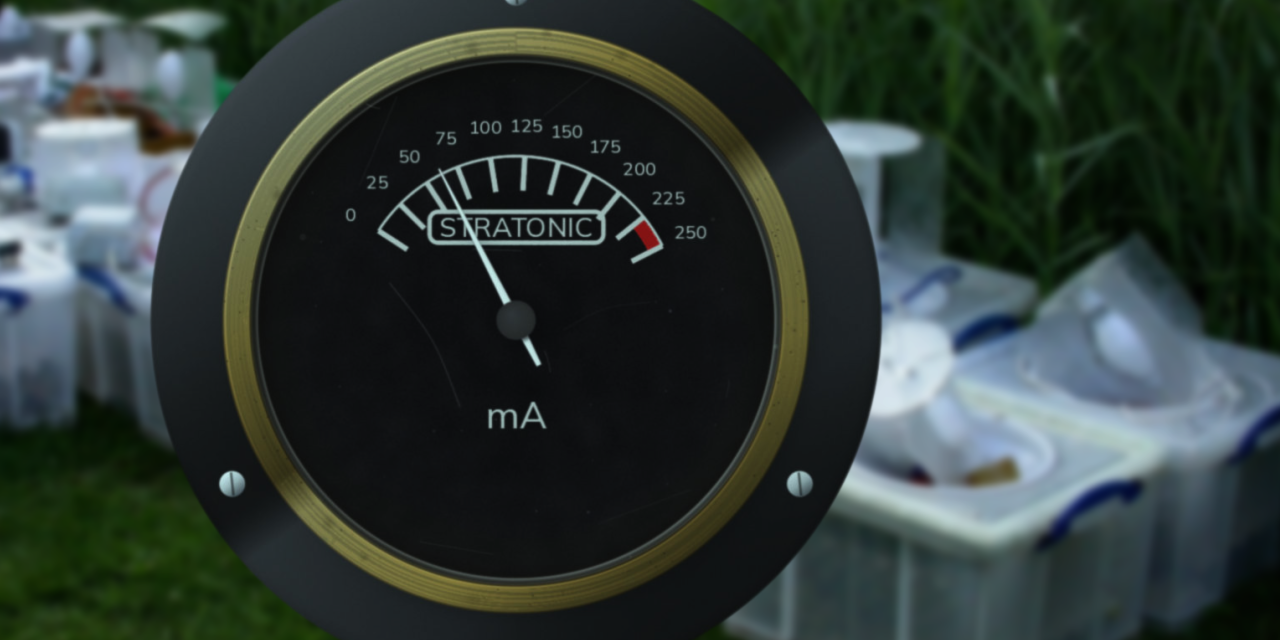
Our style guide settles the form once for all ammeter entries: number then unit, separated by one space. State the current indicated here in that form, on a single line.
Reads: 62.5 mA
